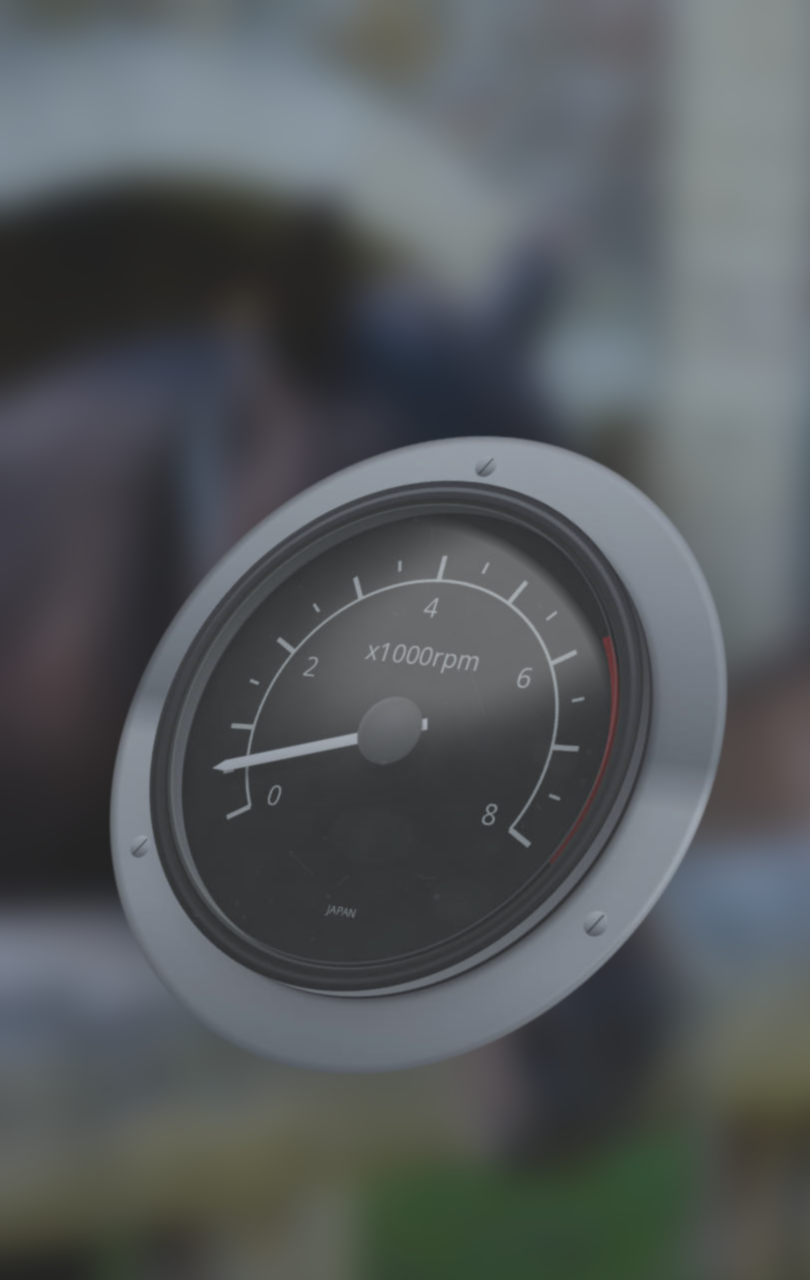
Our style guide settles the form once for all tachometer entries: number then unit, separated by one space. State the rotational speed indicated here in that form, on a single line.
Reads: 500 rpm
